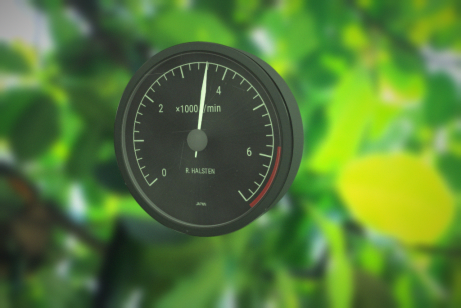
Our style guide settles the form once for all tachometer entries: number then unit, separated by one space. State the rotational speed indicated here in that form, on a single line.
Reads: 3600 rpm
